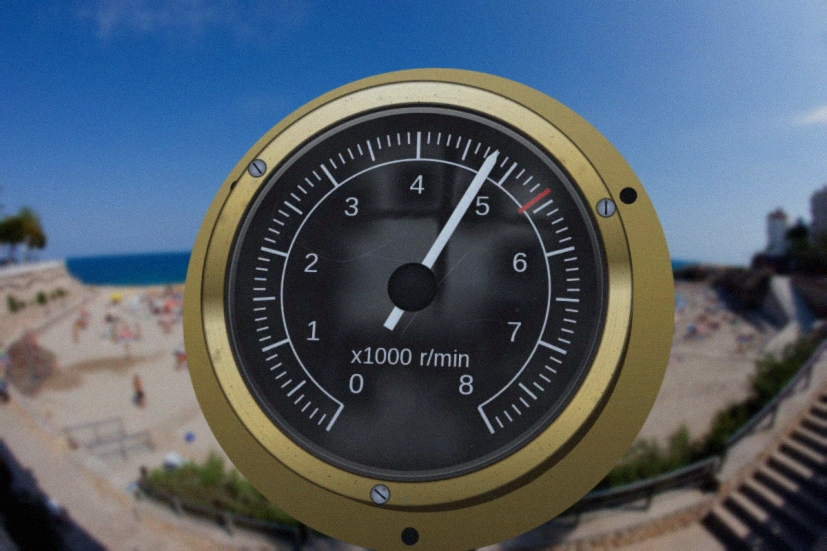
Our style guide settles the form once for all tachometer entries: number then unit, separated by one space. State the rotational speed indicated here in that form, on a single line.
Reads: 4800 rpm
